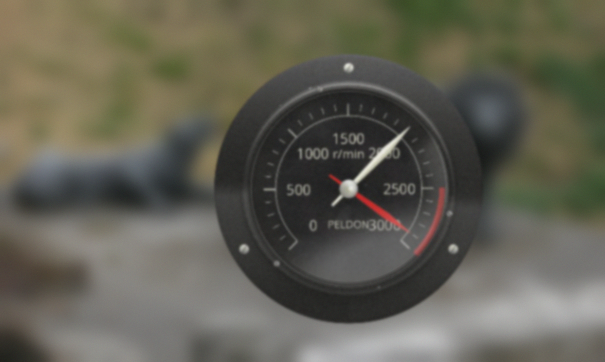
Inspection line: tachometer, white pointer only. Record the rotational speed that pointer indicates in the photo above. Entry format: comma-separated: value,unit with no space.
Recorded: 2000,rpm
